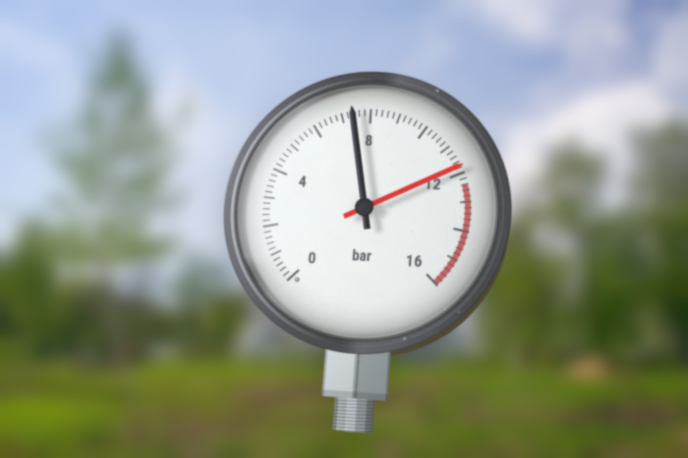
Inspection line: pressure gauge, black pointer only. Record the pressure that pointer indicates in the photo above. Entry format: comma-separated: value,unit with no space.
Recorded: 7.4,bar
